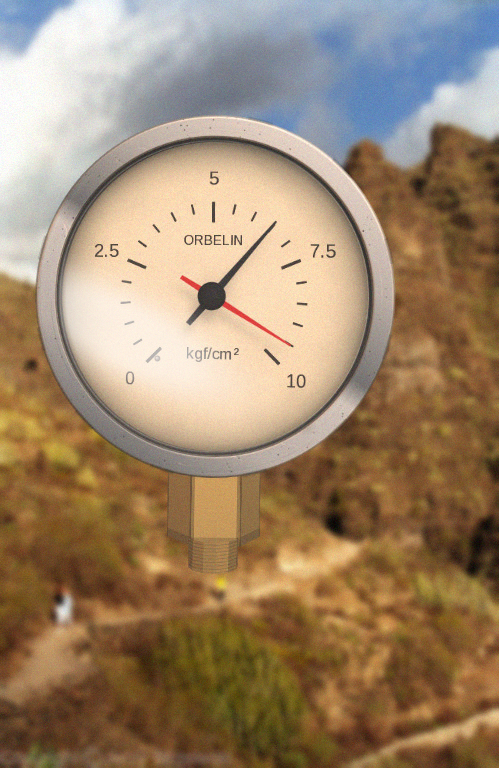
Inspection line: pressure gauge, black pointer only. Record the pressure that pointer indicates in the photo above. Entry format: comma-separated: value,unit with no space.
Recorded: 6.5,kg/cm²
